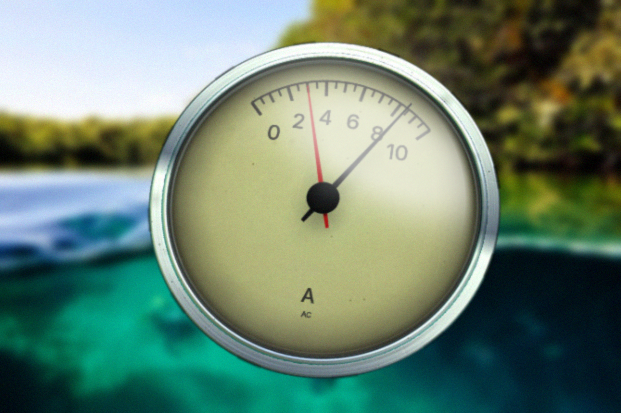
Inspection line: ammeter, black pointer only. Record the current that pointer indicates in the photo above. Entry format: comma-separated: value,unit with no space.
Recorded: 8.5,A
